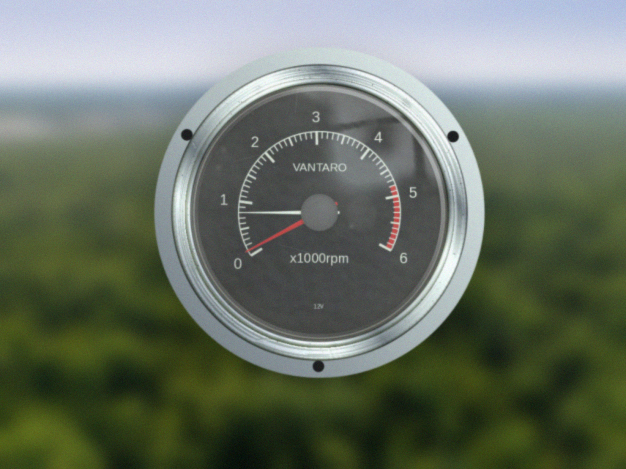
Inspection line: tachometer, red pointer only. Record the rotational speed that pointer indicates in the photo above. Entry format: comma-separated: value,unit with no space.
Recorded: 100,rpm
